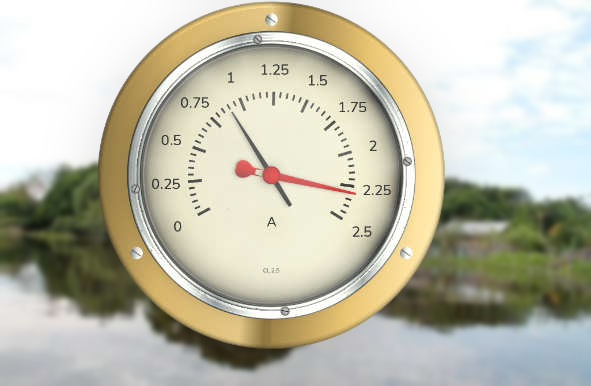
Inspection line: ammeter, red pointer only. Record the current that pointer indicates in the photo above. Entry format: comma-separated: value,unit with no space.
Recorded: 2.3,A
